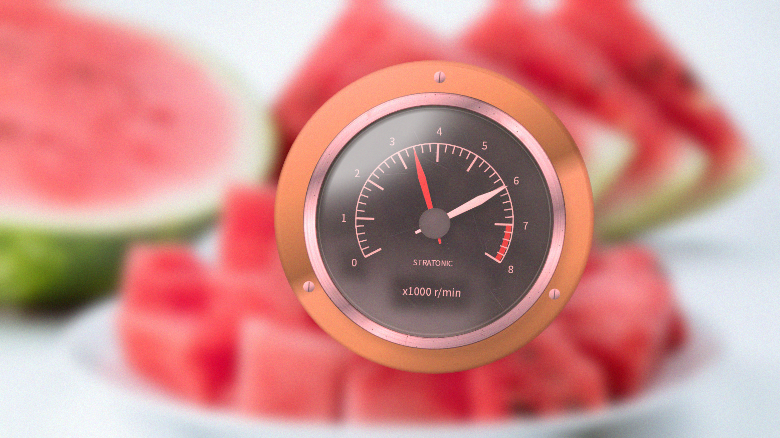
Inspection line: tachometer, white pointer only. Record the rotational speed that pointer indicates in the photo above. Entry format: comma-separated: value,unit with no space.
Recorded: 6000,rpm
